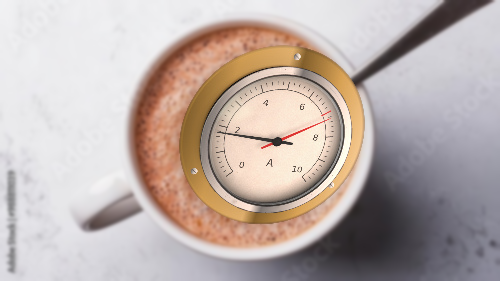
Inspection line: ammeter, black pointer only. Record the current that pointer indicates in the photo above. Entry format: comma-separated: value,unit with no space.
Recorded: 1.8,A
